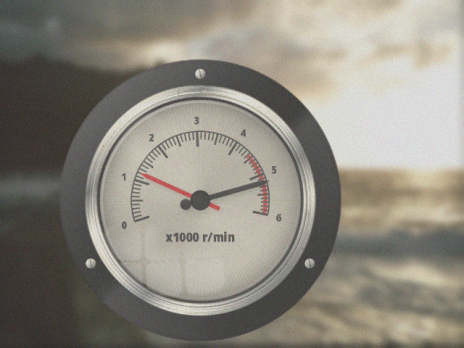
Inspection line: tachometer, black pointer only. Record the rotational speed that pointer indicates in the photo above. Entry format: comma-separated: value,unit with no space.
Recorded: 5200,rpm
